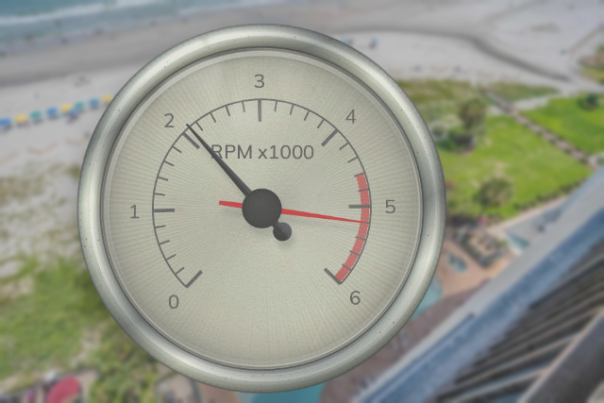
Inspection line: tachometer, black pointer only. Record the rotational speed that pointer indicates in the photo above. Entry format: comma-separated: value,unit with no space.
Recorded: 2100,rpm
